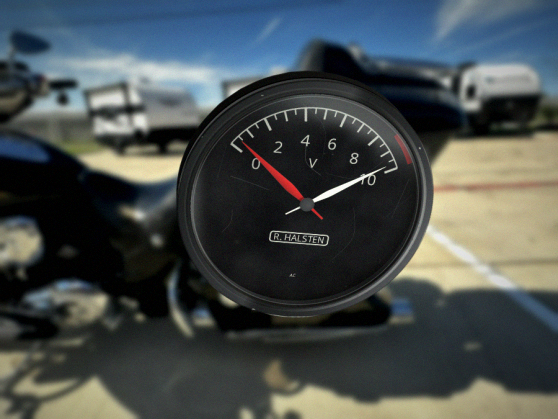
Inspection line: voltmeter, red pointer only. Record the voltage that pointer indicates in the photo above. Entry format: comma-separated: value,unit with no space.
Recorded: 0.5,V
